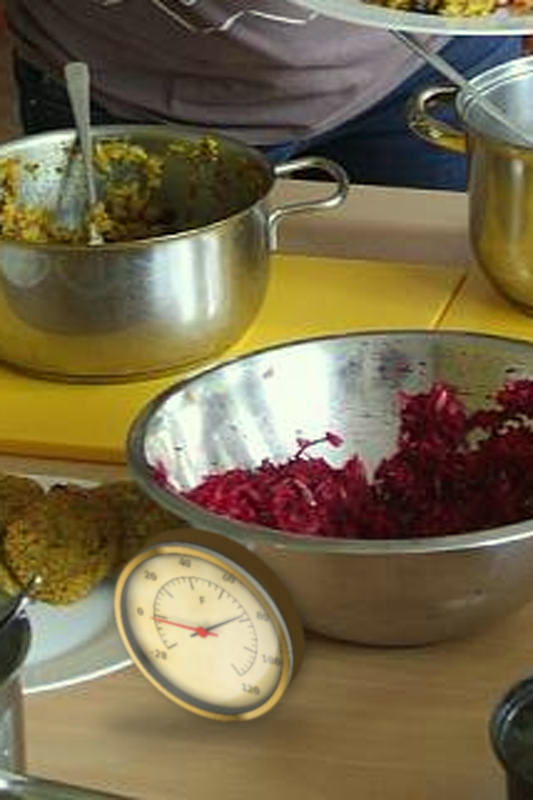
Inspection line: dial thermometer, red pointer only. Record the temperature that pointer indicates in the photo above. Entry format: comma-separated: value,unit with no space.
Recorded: 0,°F
